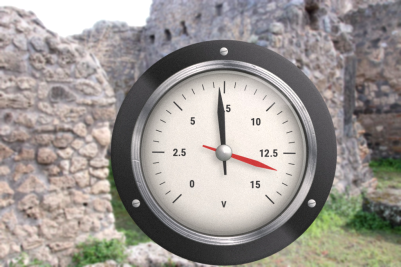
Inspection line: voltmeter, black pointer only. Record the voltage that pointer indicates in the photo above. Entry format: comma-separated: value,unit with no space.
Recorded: 7.25,V
